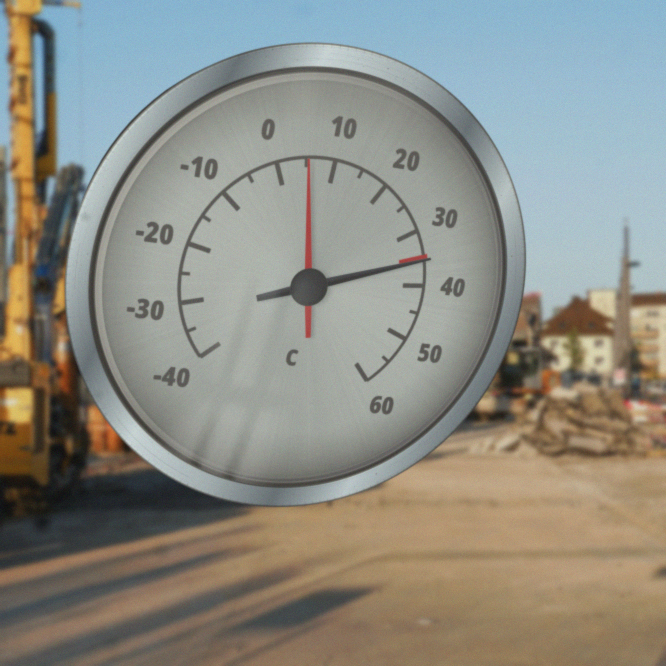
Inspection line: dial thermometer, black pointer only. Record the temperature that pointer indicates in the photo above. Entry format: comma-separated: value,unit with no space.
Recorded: 35,°C
